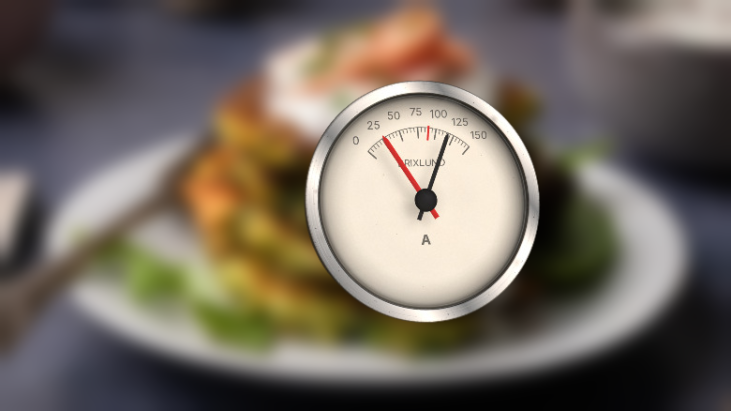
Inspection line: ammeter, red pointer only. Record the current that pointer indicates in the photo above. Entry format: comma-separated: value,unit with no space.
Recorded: 25,A
